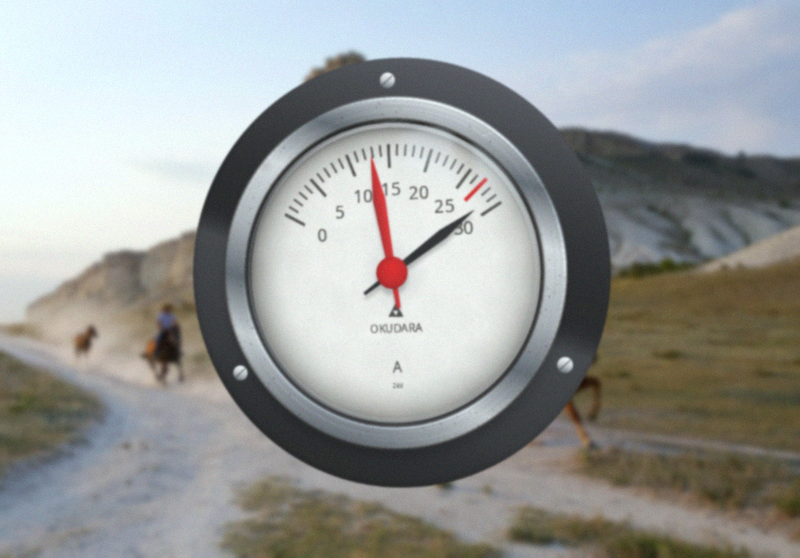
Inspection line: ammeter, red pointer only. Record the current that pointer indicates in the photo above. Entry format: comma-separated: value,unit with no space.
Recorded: 13,A
